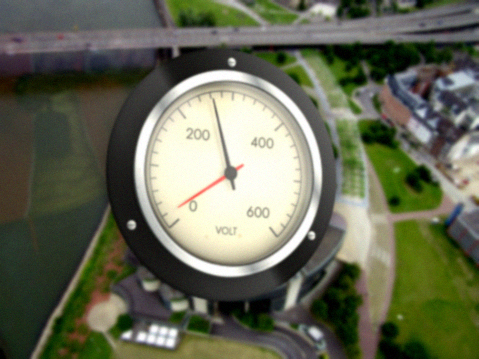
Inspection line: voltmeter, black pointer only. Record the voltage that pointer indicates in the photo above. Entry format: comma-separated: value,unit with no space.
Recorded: 260,V
